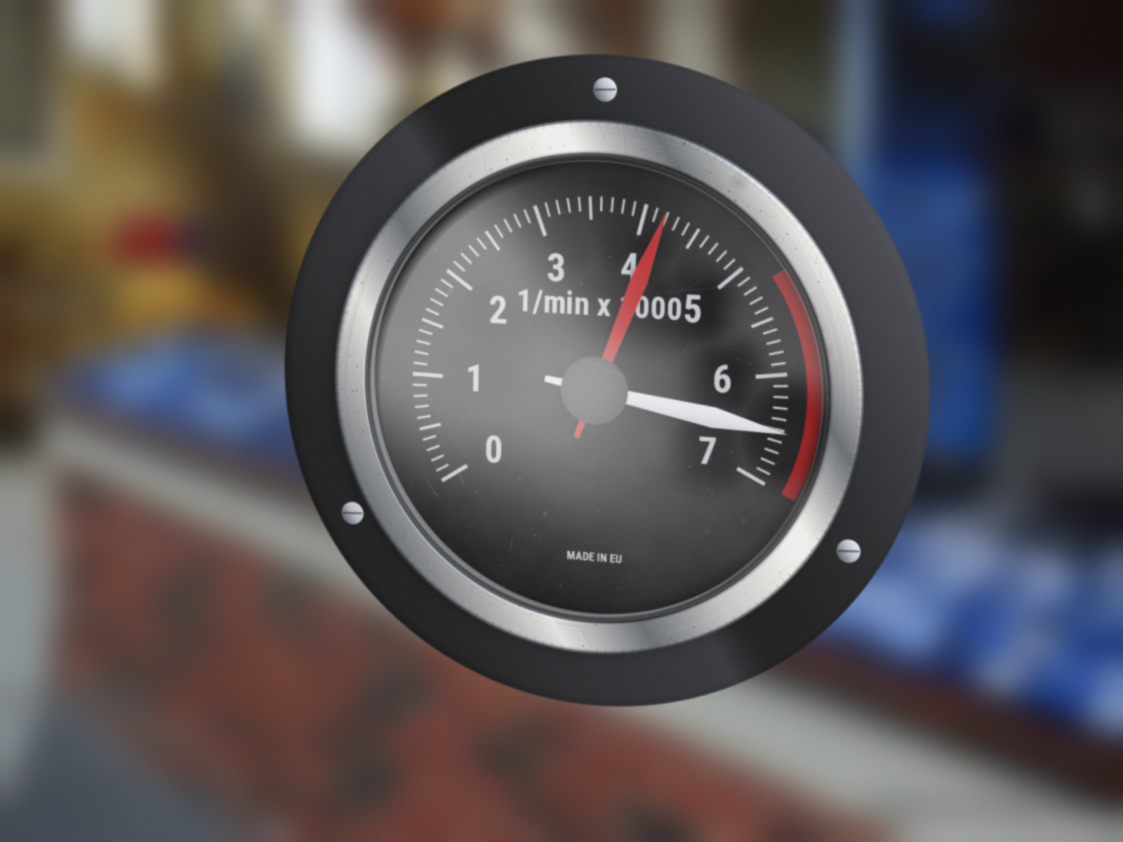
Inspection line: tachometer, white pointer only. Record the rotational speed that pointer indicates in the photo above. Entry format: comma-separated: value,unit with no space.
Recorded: 6500,rpm
